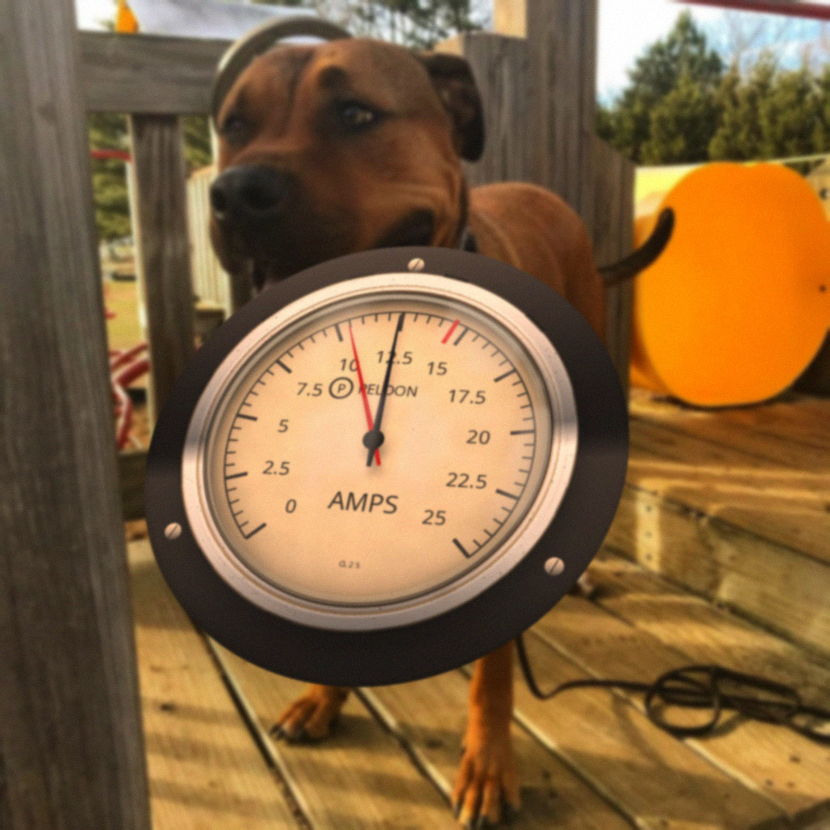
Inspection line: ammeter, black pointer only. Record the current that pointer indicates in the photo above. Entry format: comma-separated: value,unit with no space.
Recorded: 12.5,A
